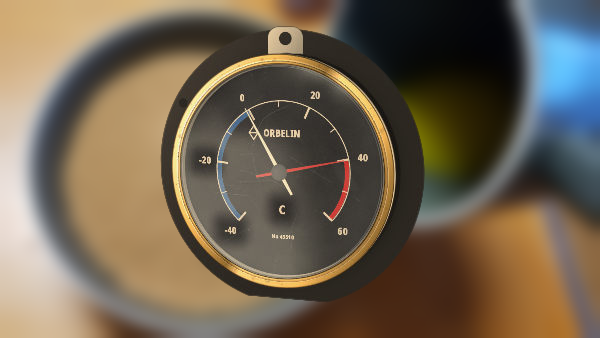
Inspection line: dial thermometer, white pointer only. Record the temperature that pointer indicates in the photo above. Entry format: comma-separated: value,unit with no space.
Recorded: 0,°C
